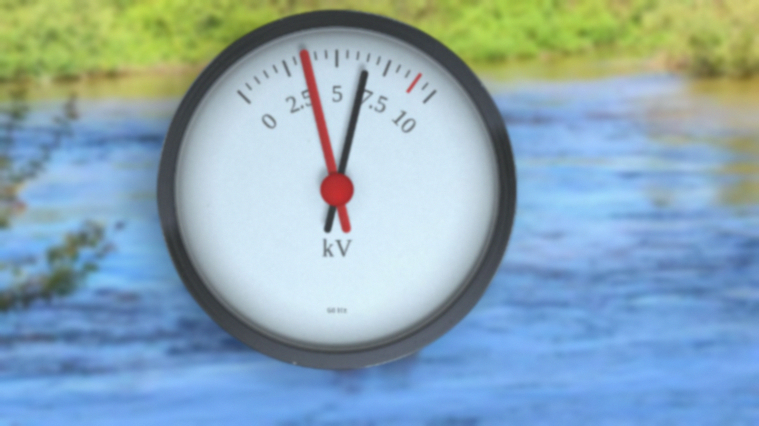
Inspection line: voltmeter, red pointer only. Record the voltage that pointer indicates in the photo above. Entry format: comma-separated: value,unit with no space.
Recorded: 3.5,kV
